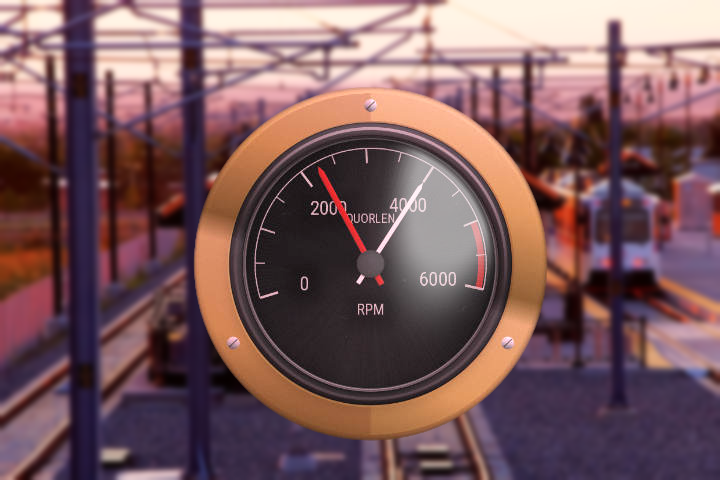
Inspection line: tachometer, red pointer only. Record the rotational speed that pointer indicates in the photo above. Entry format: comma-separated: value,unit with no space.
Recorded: 2250,rpm
